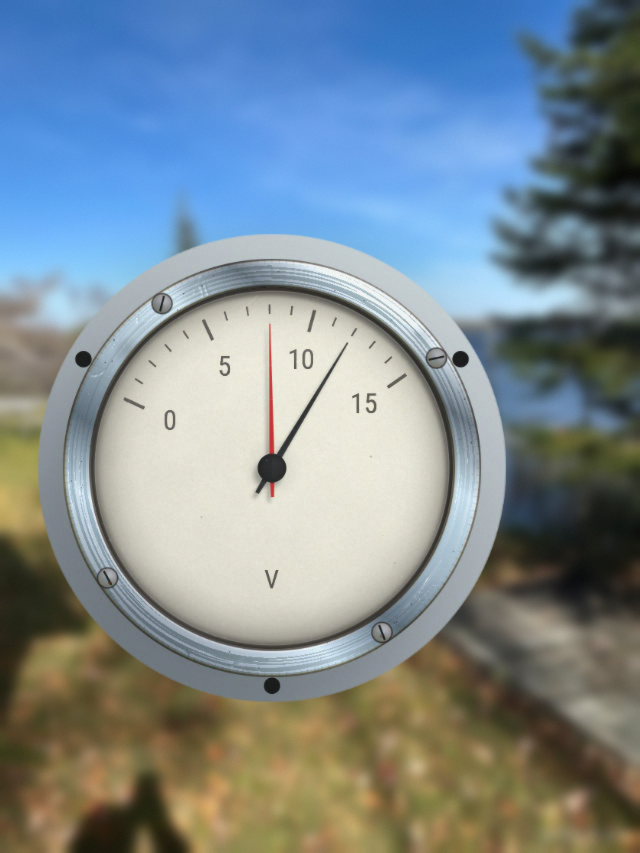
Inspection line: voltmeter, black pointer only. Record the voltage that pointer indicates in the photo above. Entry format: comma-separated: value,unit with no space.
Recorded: 12,V
